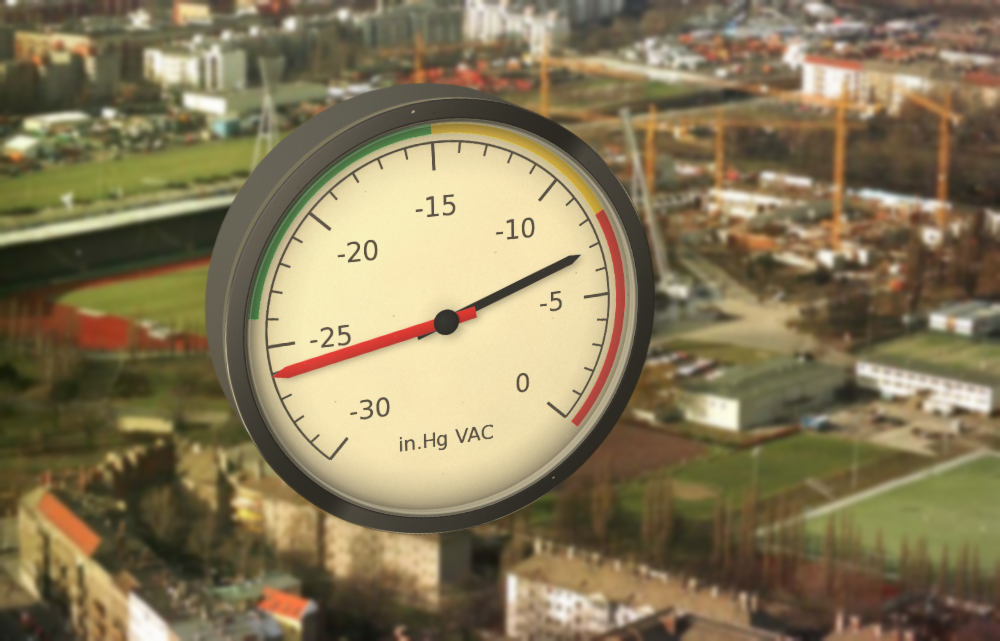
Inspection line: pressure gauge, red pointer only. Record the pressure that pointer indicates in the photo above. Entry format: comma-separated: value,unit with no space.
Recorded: -26,inHg
